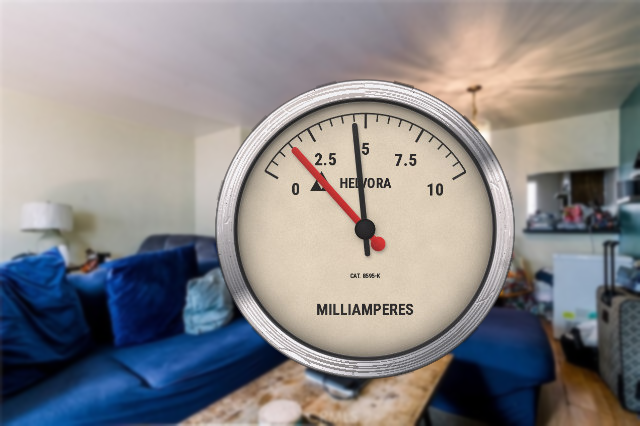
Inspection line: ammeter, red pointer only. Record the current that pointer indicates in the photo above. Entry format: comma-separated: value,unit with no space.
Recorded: 1.5,mA
